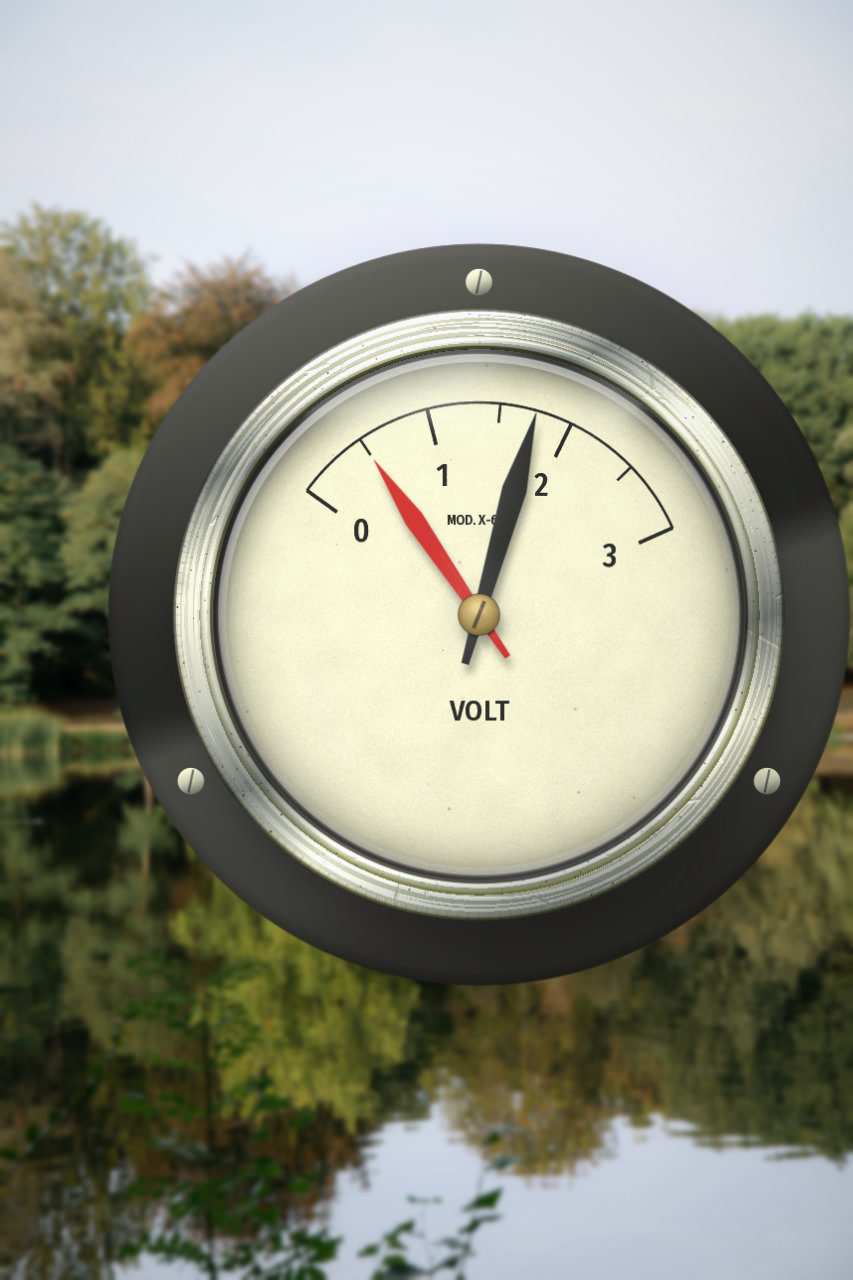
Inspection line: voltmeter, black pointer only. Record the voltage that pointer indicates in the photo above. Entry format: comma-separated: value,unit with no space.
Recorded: 1.75,V
